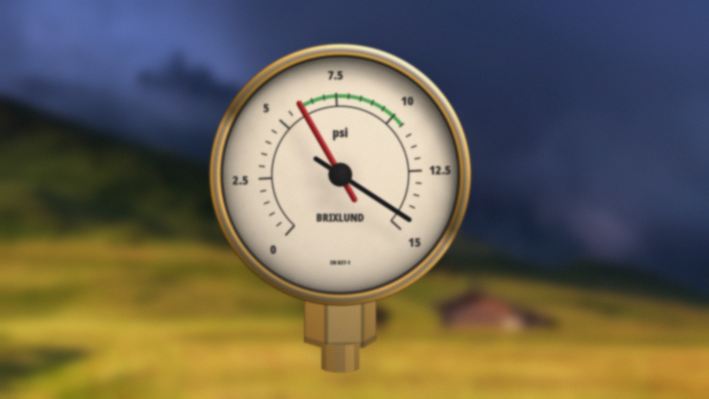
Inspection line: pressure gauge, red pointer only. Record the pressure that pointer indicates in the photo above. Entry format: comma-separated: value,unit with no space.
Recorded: 6,psi
